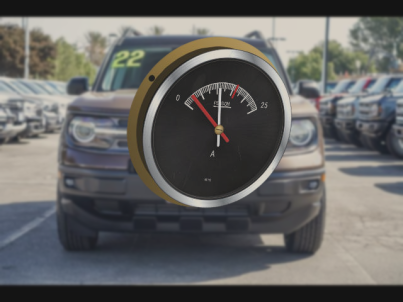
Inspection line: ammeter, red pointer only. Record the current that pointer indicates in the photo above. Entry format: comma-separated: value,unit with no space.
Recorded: 2.5,A
